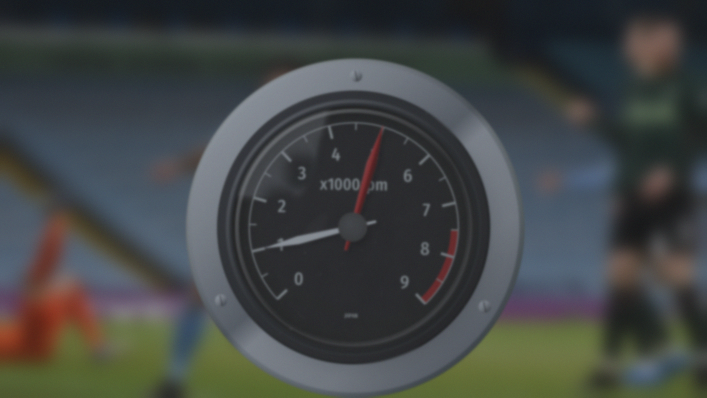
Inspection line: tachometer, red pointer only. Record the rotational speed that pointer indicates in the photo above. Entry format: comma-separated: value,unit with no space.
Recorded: 5000,rpm
